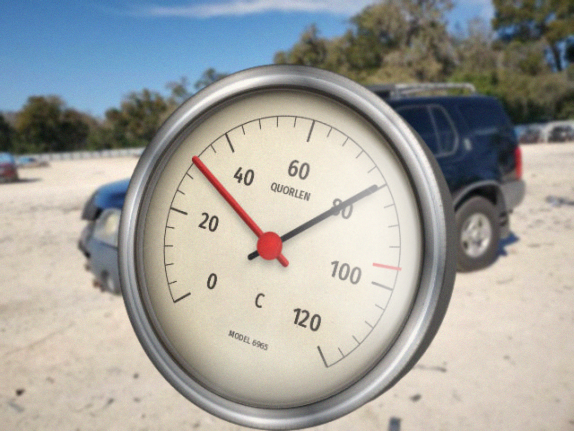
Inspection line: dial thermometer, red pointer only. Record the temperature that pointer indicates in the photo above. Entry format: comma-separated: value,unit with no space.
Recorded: 32,°C
